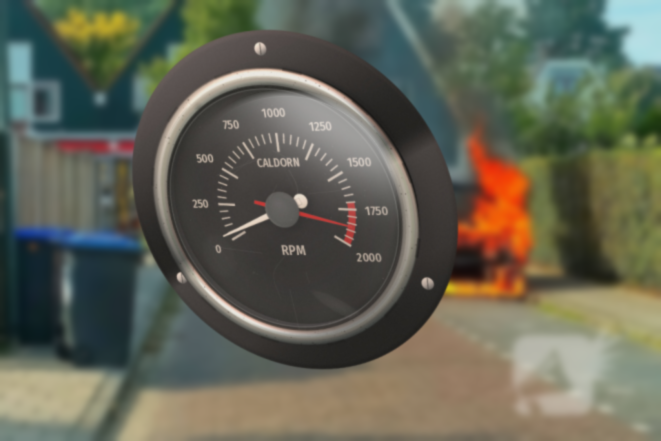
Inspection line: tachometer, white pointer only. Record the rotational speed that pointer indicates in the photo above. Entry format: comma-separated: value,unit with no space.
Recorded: 50,rpm
